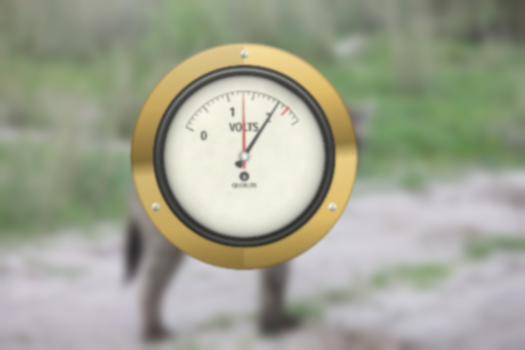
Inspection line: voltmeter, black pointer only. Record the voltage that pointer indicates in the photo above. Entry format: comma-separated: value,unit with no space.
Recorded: 2,V
